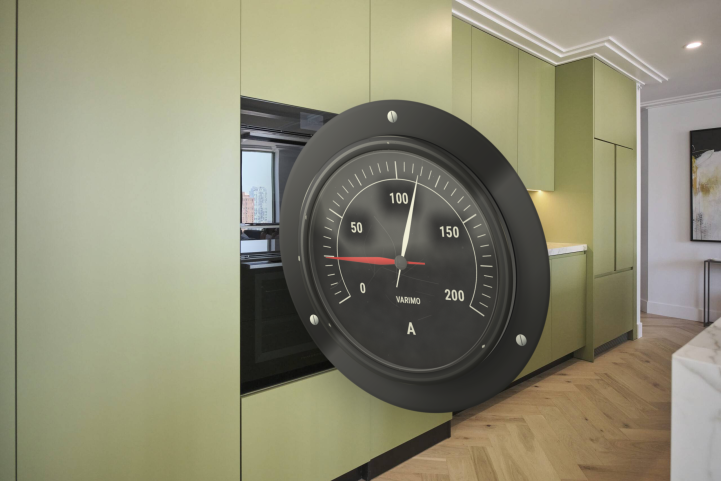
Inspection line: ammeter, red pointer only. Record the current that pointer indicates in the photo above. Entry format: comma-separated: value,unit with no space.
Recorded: 25,A
